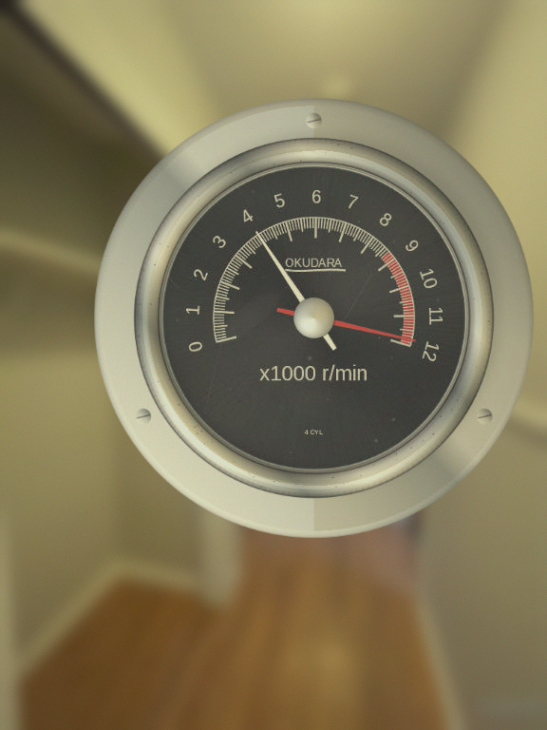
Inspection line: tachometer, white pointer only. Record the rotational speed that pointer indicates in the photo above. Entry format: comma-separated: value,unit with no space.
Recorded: 4000,rpm
